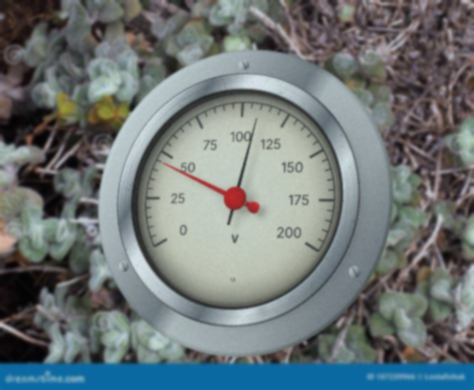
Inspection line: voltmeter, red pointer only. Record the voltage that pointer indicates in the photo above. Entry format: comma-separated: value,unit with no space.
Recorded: 45,V
